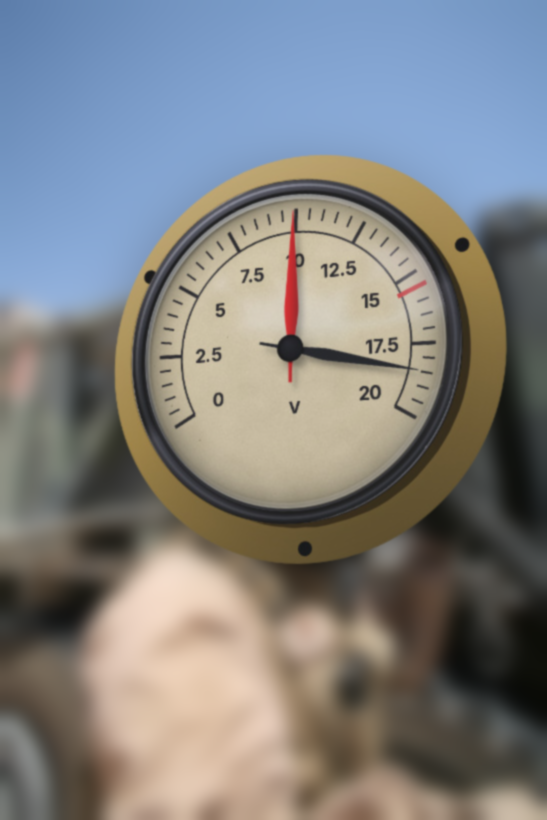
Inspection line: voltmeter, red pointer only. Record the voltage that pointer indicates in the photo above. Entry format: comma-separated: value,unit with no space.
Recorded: 10,V
